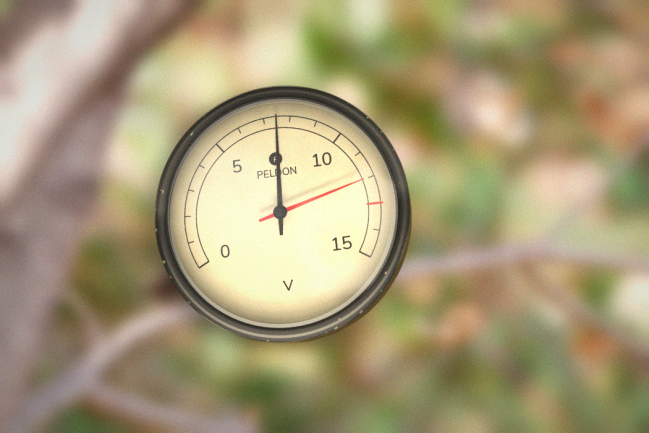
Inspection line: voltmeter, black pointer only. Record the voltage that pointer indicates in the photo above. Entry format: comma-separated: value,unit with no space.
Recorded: 7.5,V
